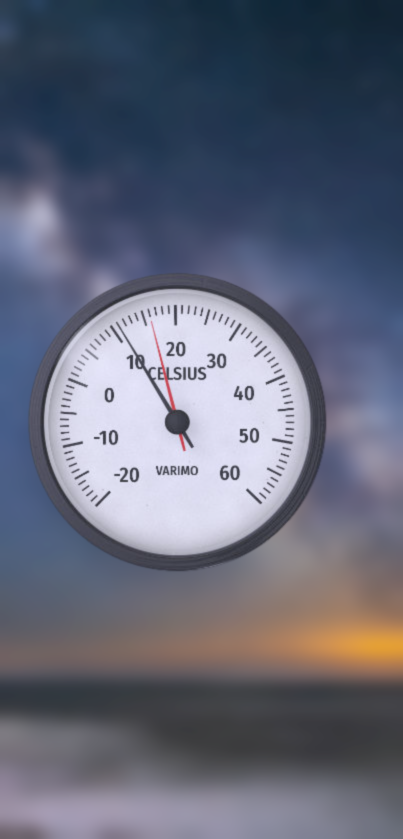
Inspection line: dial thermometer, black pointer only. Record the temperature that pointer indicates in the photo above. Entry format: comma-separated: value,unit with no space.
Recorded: 11,°C
